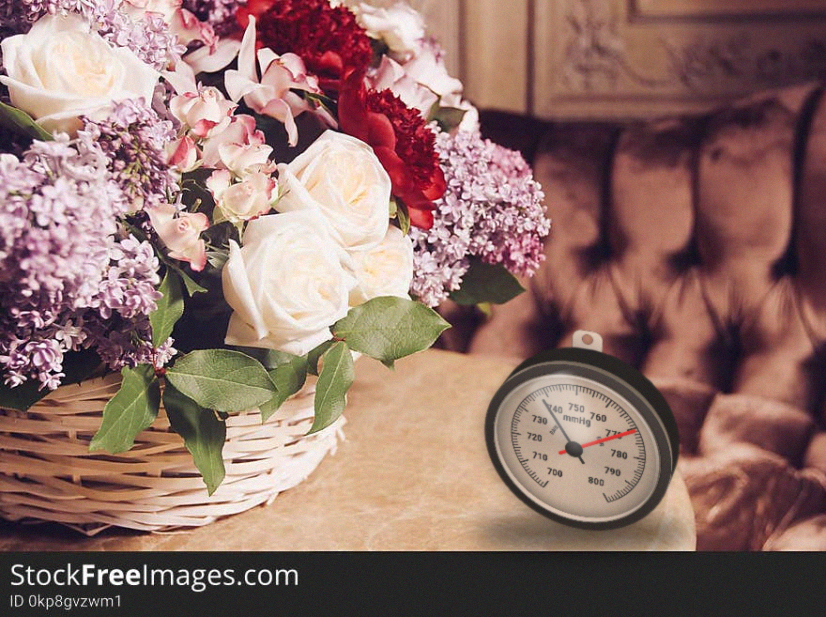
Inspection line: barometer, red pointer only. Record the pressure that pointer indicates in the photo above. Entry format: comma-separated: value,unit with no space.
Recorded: 770,mmHg
